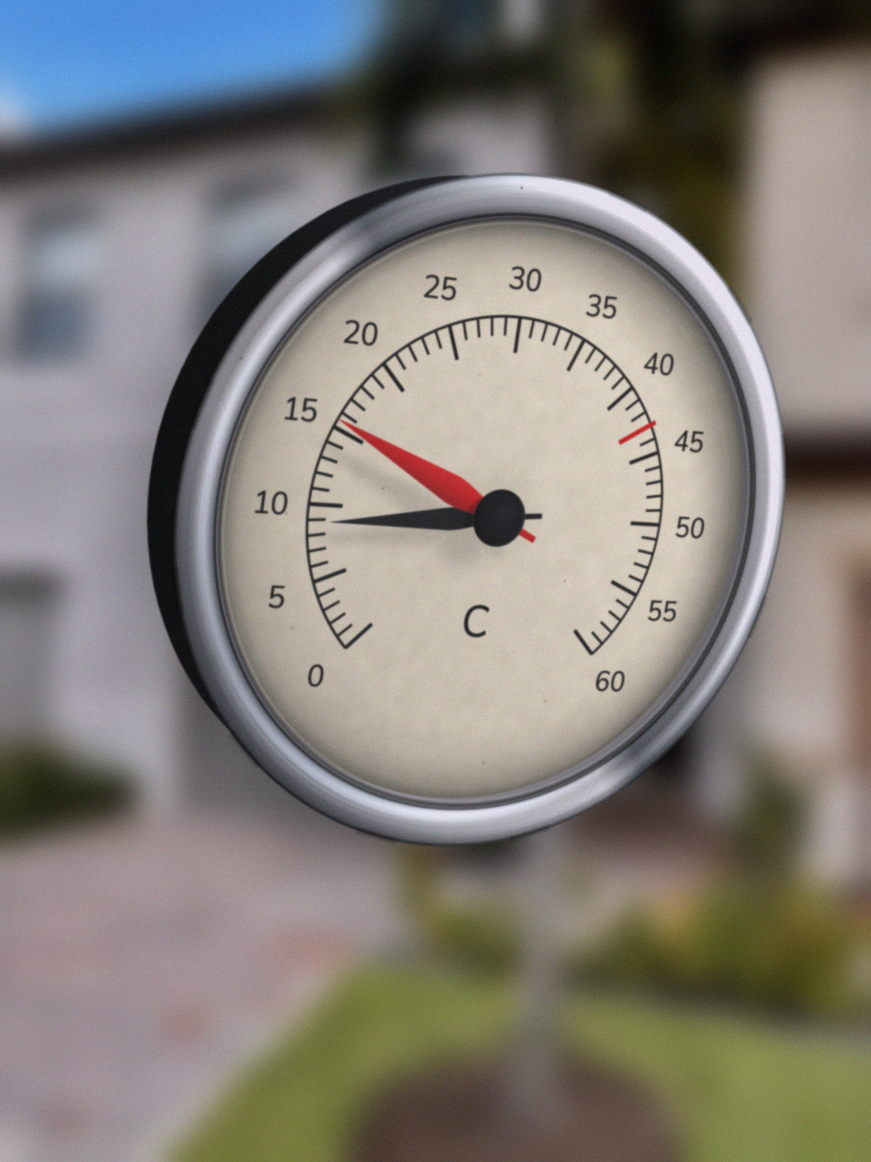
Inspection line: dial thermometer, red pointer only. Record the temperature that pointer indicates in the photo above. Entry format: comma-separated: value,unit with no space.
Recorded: 15.5,°C
